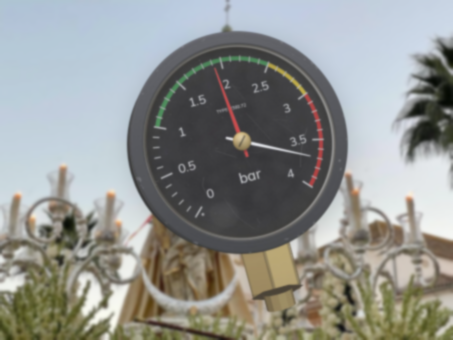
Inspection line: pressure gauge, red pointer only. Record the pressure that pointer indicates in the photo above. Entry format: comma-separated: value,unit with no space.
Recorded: 1.9,bar
